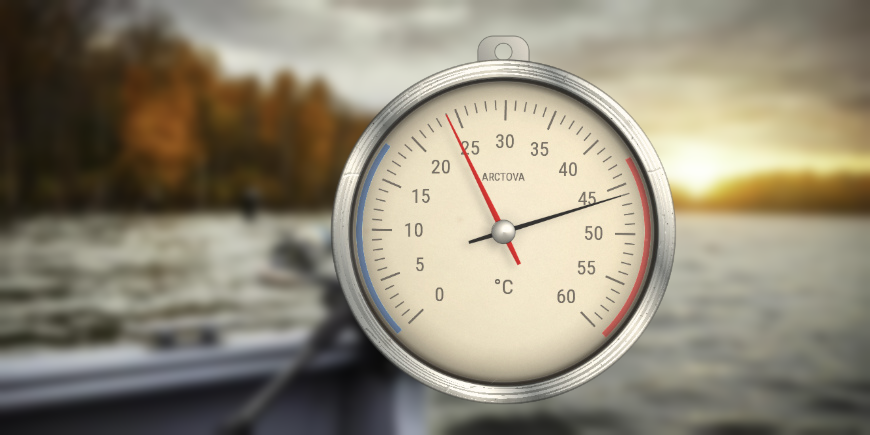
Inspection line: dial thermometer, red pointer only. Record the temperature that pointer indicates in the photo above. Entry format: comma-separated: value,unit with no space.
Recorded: 24,°C
